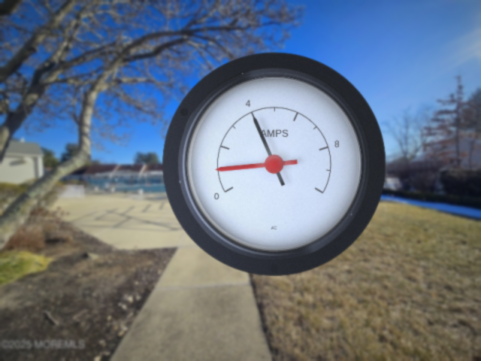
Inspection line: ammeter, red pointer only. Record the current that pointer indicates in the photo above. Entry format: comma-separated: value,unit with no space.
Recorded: 1,A
